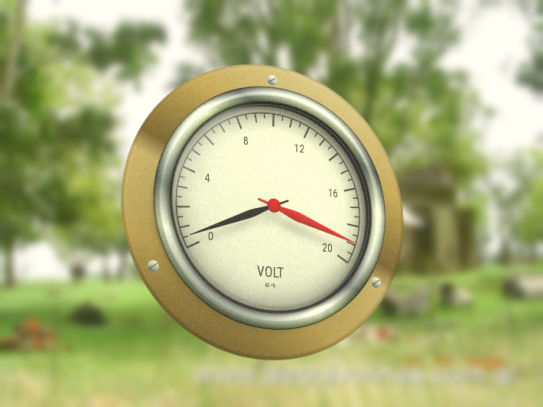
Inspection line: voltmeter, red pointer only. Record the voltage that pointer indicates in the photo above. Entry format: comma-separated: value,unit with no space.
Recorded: 19,V
